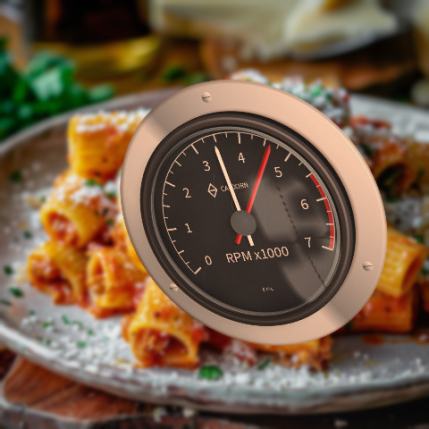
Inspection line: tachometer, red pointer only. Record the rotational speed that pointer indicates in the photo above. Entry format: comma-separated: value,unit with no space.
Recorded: 4625,rpm
